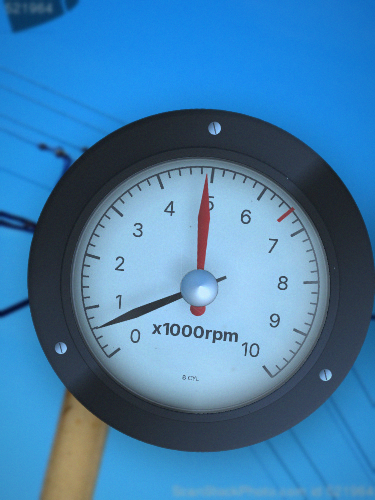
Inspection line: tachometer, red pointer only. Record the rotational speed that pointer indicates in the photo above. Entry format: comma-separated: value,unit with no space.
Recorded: 4900,rpm
